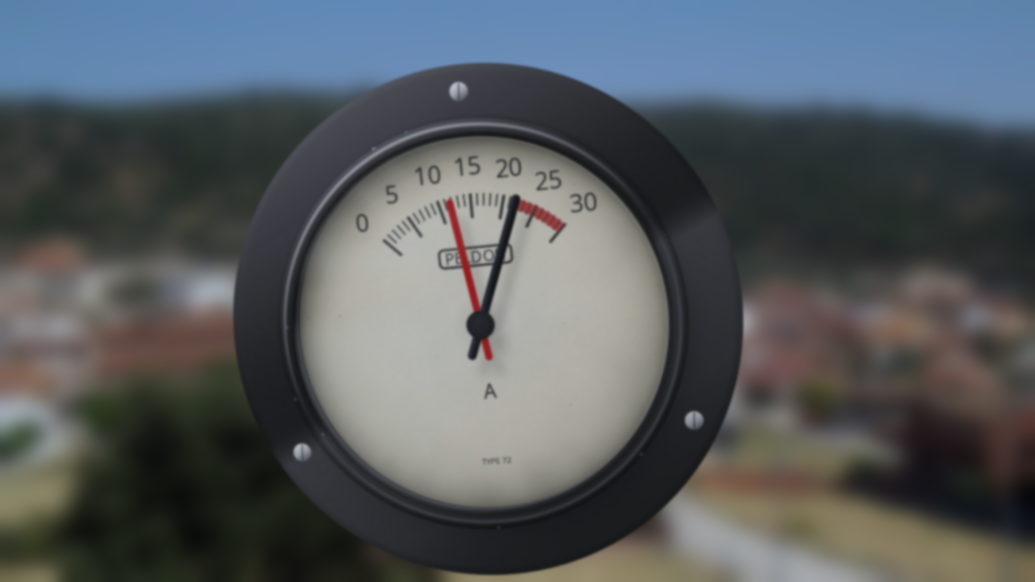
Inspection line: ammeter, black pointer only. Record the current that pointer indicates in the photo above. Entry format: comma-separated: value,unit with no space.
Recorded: 22,A
